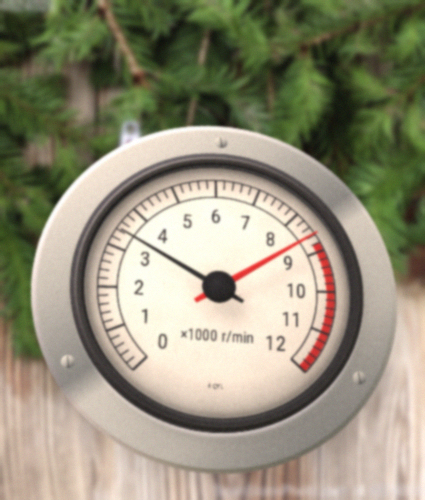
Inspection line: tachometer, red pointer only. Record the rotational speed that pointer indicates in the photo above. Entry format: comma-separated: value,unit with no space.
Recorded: 8600,rpm
